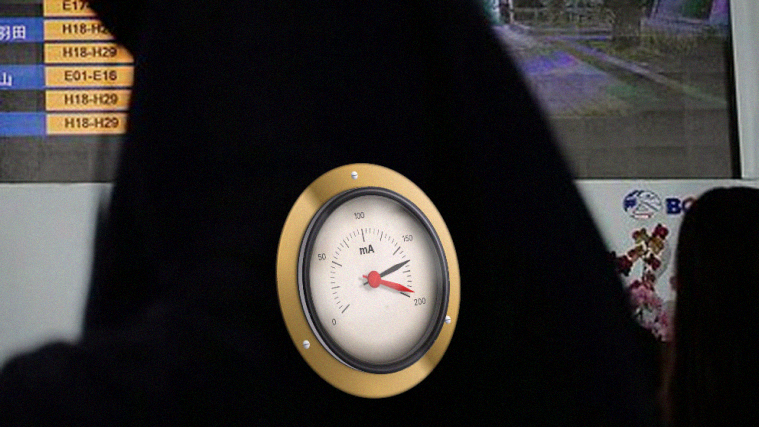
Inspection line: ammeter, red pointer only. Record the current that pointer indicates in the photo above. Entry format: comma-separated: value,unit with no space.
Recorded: 195,mA
